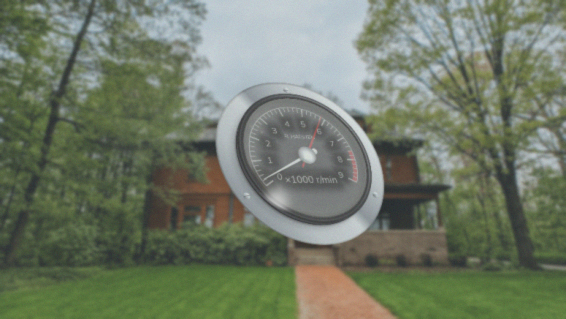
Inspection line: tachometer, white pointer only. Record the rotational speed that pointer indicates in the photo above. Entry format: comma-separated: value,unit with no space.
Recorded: 200,rpm
